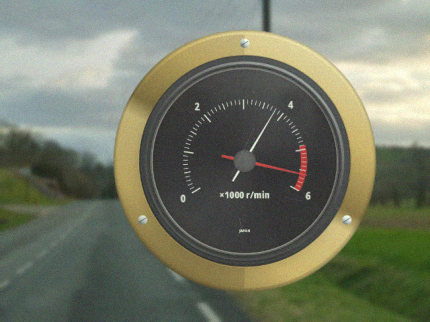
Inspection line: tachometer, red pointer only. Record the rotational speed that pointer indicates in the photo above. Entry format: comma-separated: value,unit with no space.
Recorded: 5600,rpm
